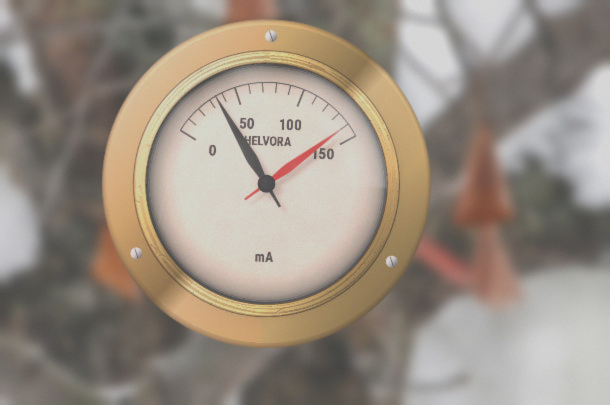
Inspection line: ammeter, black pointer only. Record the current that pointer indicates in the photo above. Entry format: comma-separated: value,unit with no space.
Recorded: 35,mA
